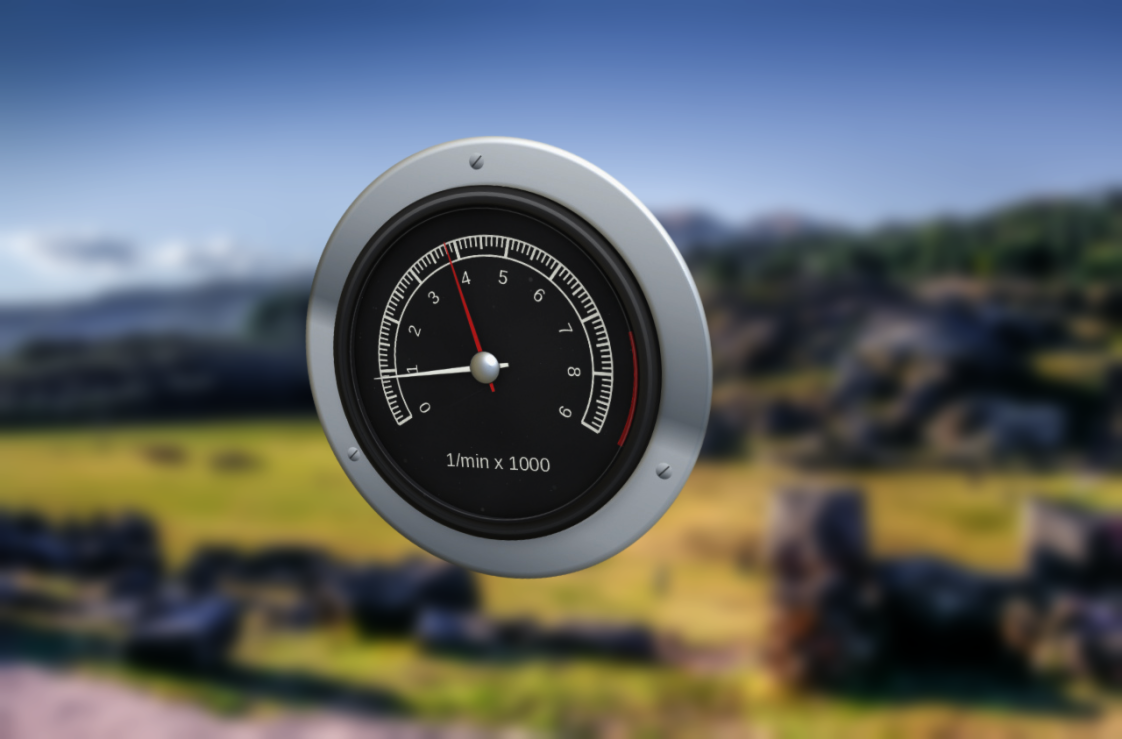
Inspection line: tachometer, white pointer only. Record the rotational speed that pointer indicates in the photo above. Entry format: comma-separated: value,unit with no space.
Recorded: 900,rpm
